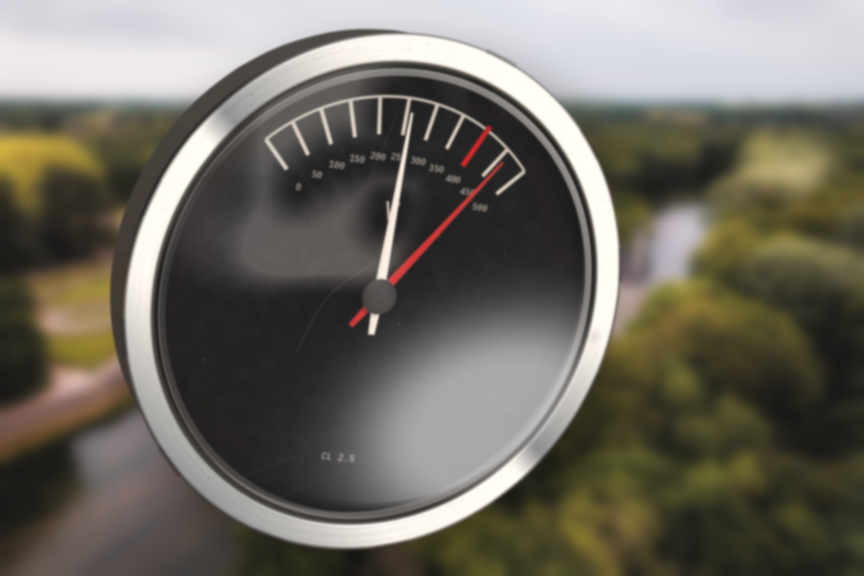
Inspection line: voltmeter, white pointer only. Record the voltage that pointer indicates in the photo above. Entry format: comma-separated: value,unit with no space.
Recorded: 250,V
